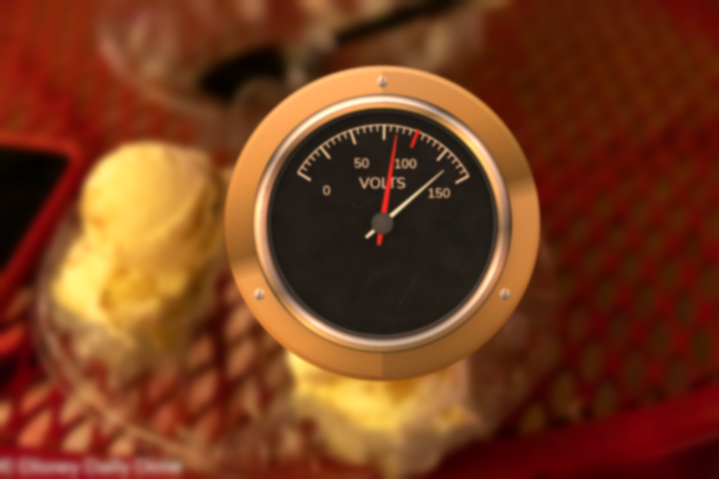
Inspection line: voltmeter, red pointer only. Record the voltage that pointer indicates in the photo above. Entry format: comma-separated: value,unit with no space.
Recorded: 85,V
